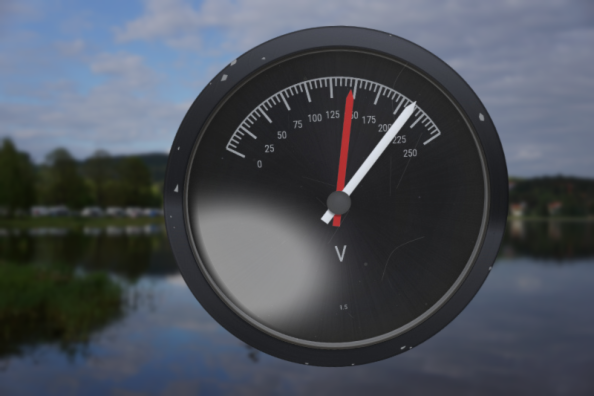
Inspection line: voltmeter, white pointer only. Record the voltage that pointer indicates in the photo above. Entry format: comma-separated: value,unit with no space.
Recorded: 210,V
